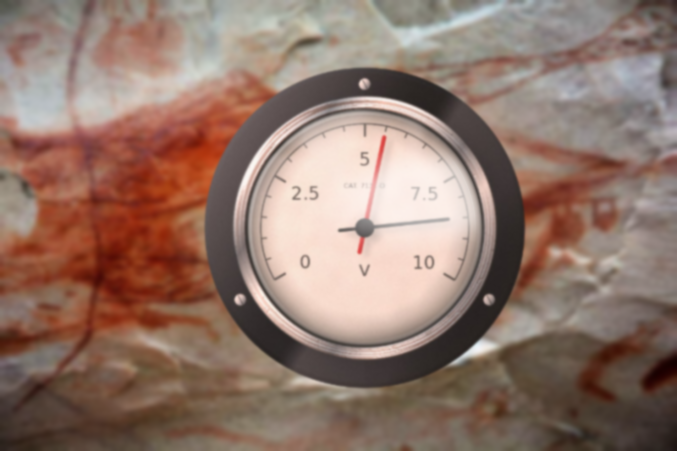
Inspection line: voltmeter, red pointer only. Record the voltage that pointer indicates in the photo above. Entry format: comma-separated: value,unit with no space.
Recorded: 5.5,V
